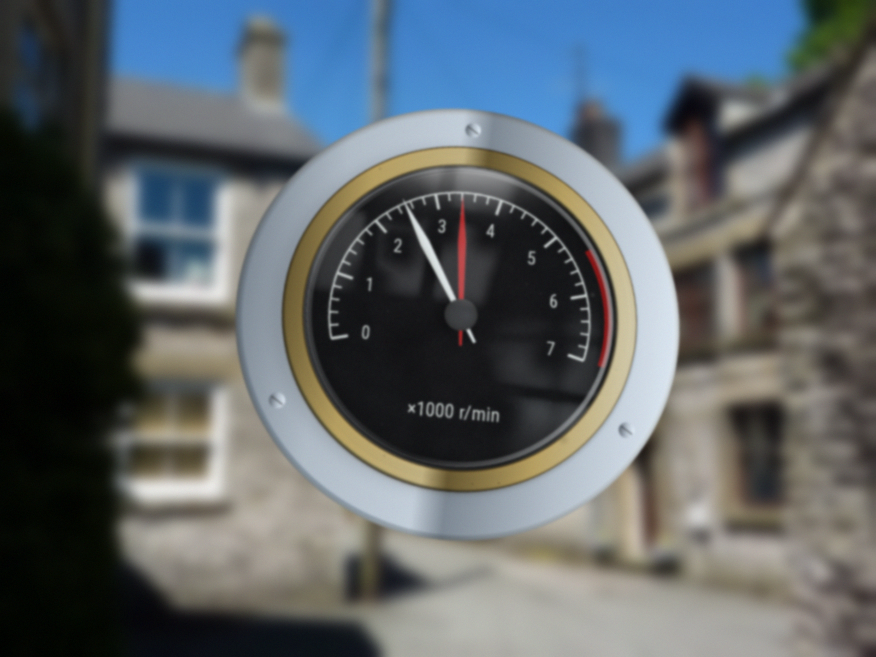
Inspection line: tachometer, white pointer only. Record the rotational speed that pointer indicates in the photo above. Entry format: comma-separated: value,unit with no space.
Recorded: 2500,rpm
